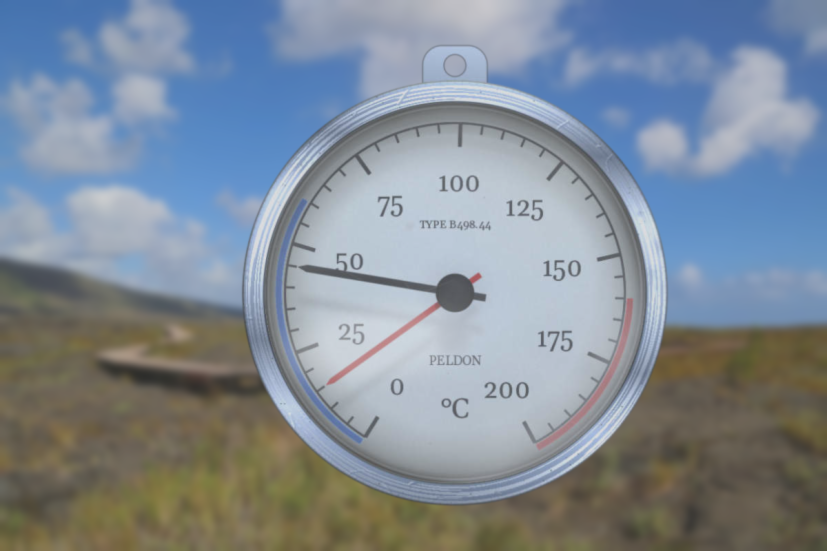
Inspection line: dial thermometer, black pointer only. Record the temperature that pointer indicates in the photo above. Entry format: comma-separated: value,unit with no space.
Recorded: 45,°C
